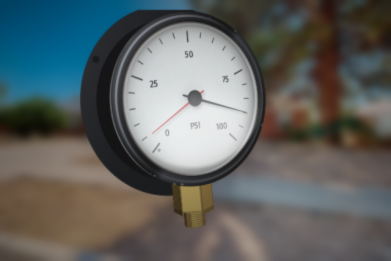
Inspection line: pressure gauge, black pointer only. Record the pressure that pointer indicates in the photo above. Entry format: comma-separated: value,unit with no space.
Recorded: 90,psi
